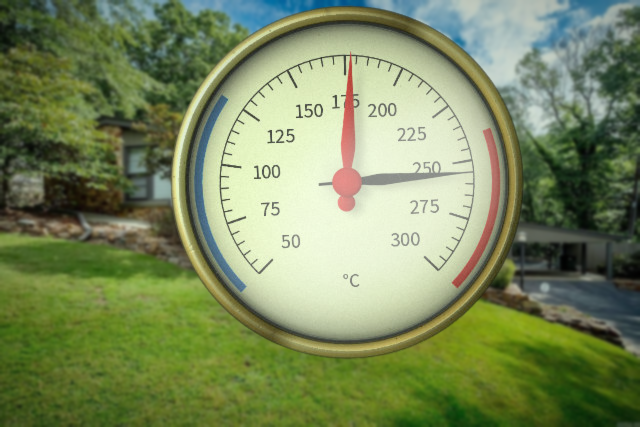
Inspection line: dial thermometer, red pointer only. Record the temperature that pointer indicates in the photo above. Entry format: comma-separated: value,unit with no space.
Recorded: 177.5,°C
